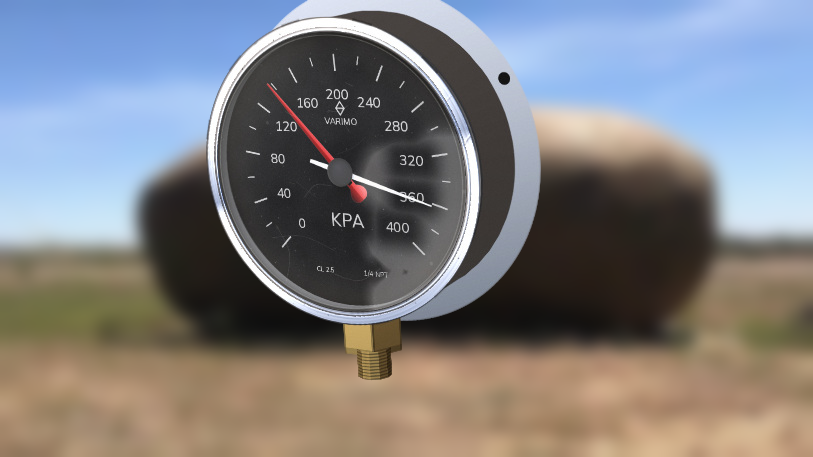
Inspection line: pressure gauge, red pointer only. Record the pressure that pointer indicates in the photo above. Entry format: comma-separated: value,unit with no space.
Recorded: 140,kPa
